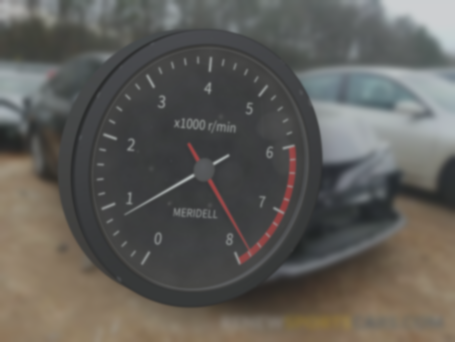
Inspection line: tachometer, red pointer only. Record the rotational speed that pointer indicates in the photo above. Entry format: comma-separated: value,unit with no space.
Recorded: 7800,rpm
